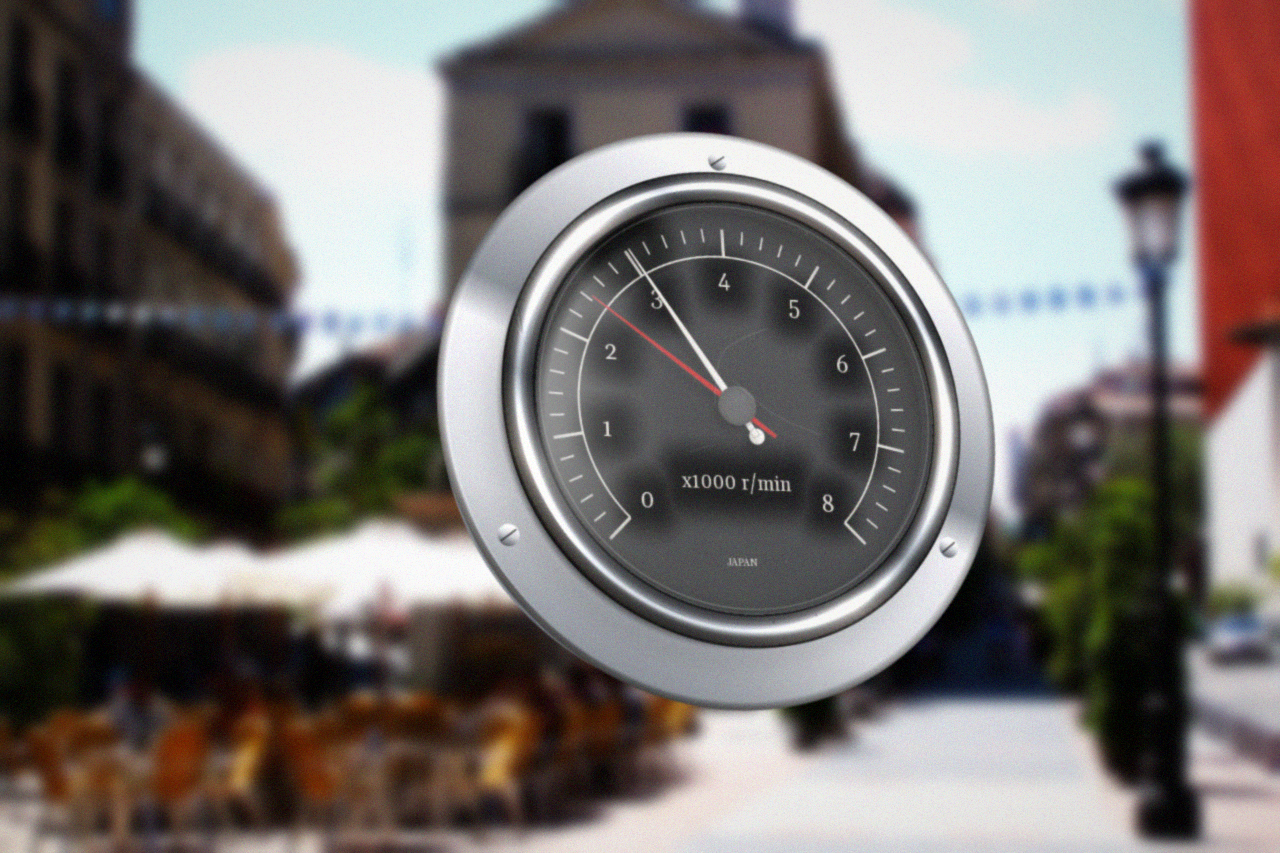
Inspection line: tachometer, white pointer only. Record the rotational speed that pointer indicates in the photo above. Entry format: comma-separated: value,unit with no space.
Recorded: 3000,rpm
